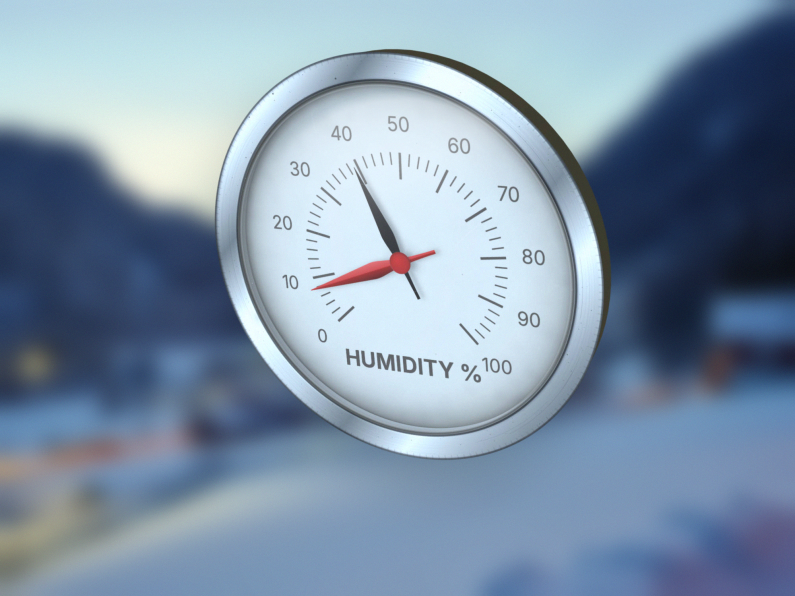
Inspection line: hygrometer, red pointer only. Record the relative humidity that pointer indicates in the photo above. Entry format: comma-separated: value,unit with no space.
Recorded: 8,%
